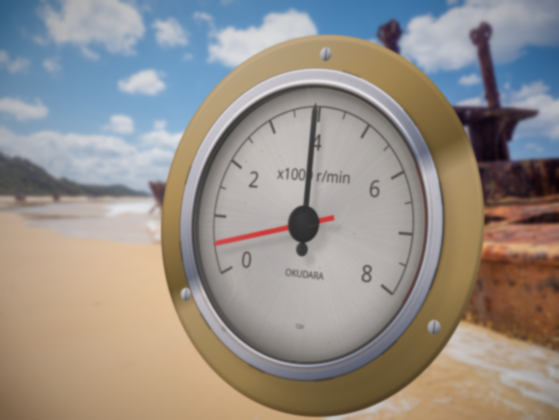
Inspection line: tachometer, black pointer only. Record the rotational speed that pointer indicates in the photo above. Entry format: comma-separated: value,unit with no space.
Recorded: 4000,rpm
